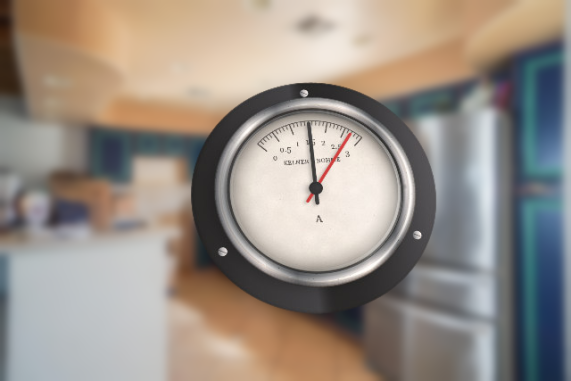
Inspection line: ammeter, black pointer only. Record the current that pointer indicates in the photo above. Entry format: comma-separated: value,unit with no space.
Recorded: 1.5,A
